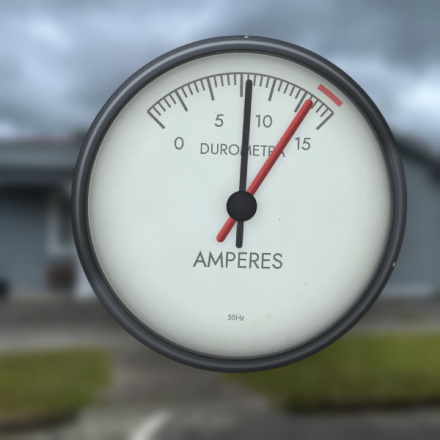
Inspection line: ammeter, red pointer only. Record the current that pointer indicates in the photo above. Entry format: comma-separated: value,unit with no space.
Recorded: 13,A
